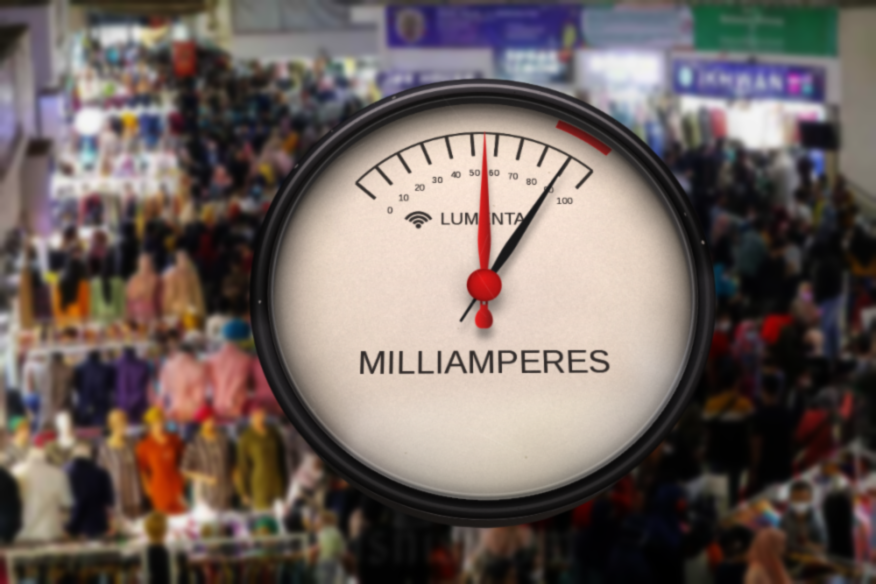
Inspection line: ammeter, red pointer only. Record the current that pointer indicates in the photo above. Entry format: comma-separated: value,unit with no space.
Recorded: 55,mA
